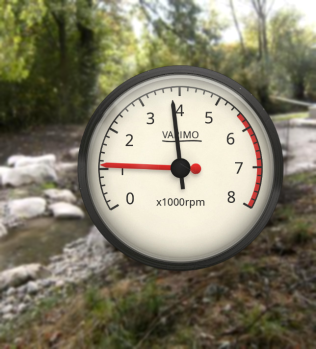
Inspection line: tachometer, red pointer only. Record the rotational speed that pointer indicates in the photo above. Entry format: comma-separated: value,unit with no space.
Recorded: 1100,rpm
